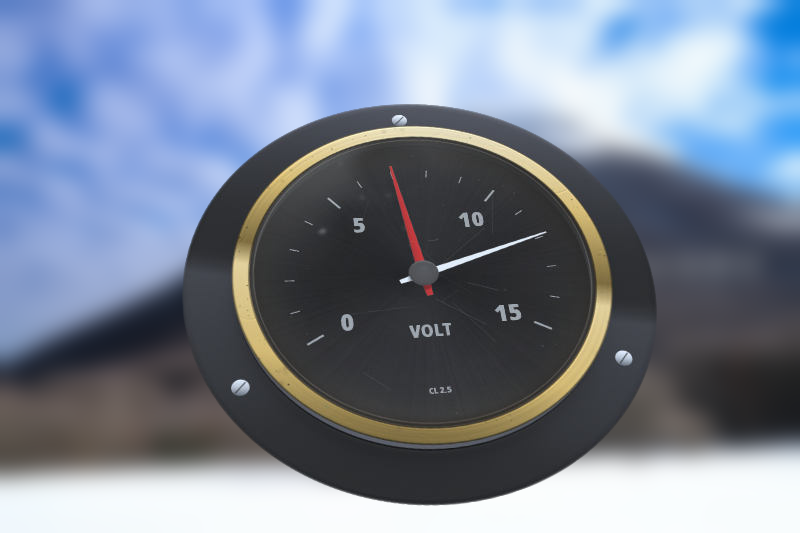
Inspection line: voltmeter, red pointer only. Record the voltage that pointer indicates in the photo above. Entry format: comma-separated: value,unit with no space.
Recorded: 7,V
